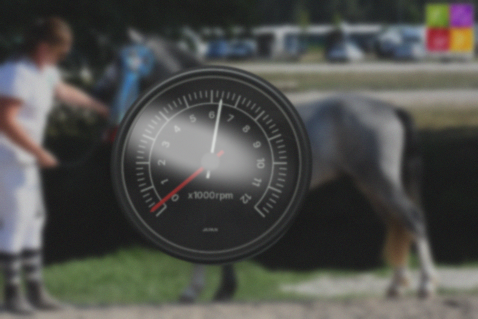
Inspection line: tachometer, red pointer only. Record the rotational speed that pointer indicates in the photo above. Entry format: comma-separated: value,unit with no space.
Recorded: 200,rpm
